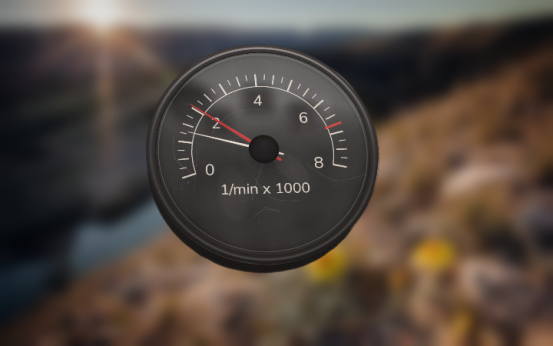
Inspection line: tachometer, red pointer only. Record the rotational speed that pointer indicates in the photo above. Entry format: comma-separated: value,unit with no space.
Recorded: 2000,rpm
